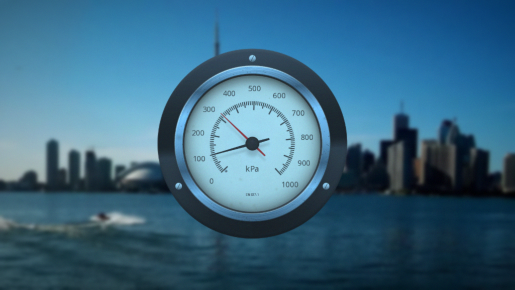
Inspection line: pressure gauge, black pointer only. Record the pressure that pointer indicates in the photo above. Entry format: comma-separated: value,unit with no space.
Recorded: 100,kPa
